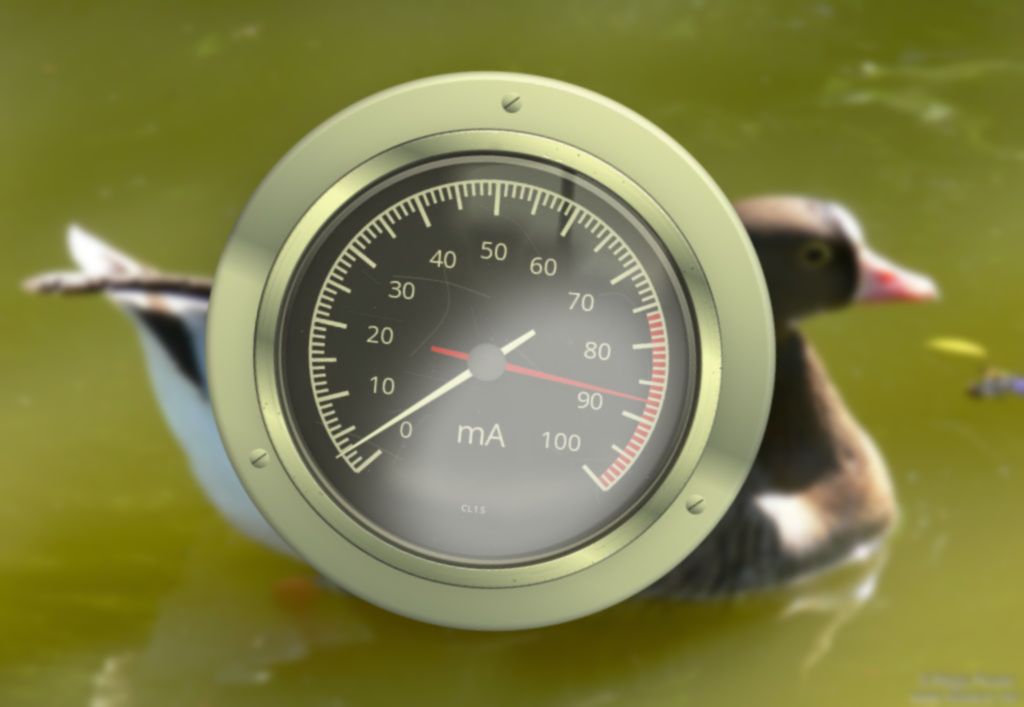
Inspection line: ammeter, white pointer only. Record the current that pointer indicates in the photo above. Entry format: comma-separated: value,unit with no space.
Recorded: 3,mA
